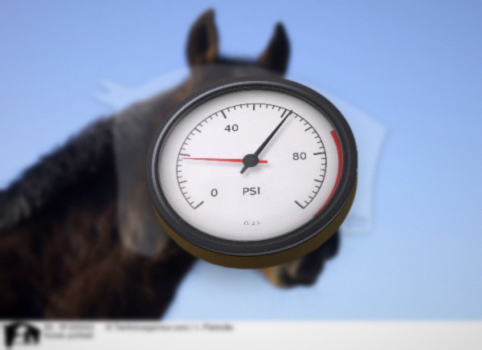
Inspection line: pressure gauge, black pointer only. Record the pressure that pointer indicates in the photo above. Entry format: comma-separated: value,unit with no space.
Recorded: 62,psi
